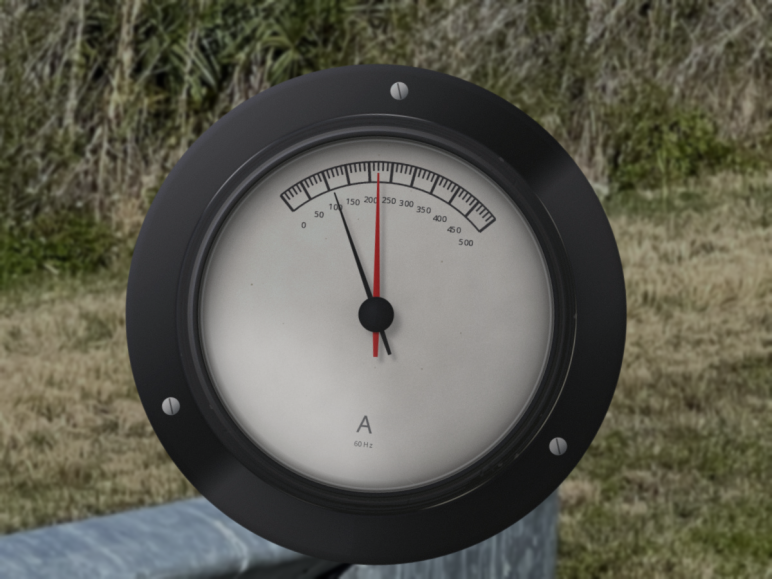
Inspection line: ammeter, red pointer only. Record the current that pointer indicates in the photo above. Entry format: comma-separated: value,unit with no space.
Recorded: 220,A
